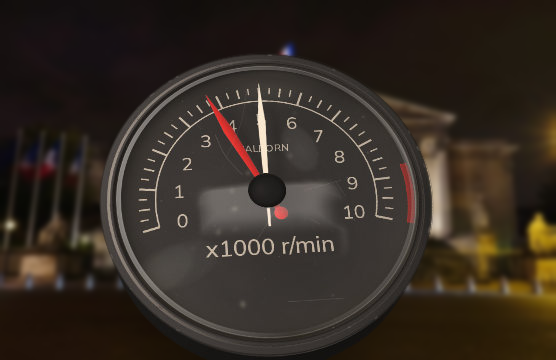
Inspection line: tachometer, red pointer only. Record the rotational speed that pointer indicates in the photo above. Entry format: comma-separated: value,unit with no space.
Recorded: 3750,rpm
